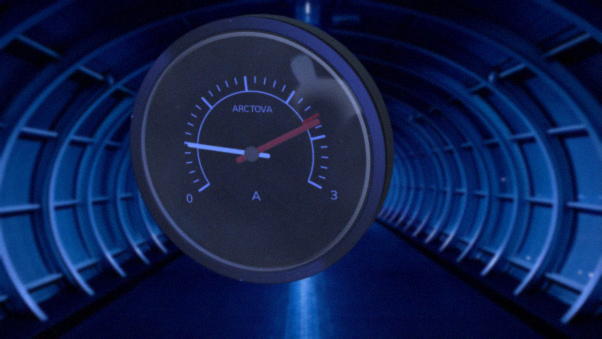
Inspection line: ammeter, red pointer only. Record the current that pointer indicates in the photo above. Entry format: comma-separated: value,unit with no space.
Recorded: 2.35,A
